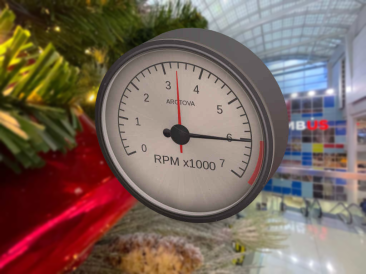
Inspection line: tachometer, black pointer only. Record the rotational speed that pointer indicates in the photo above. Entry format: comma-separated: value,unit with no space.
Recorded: 6000,rpm
